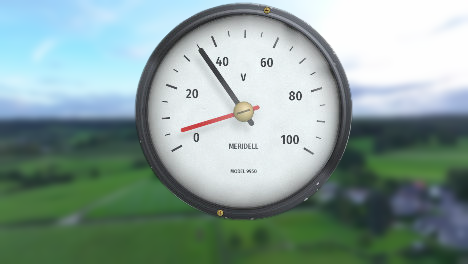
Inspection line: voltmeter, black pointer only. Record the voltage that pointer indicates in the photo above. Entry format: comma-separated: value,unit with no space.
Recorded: 35,V
